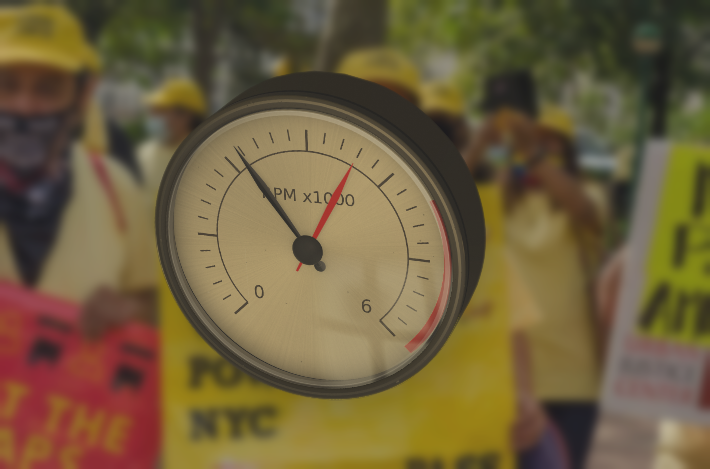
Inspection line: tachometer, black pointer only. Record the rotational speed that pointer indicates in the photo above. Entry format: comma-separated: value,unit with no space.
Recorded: 2200,rpm
